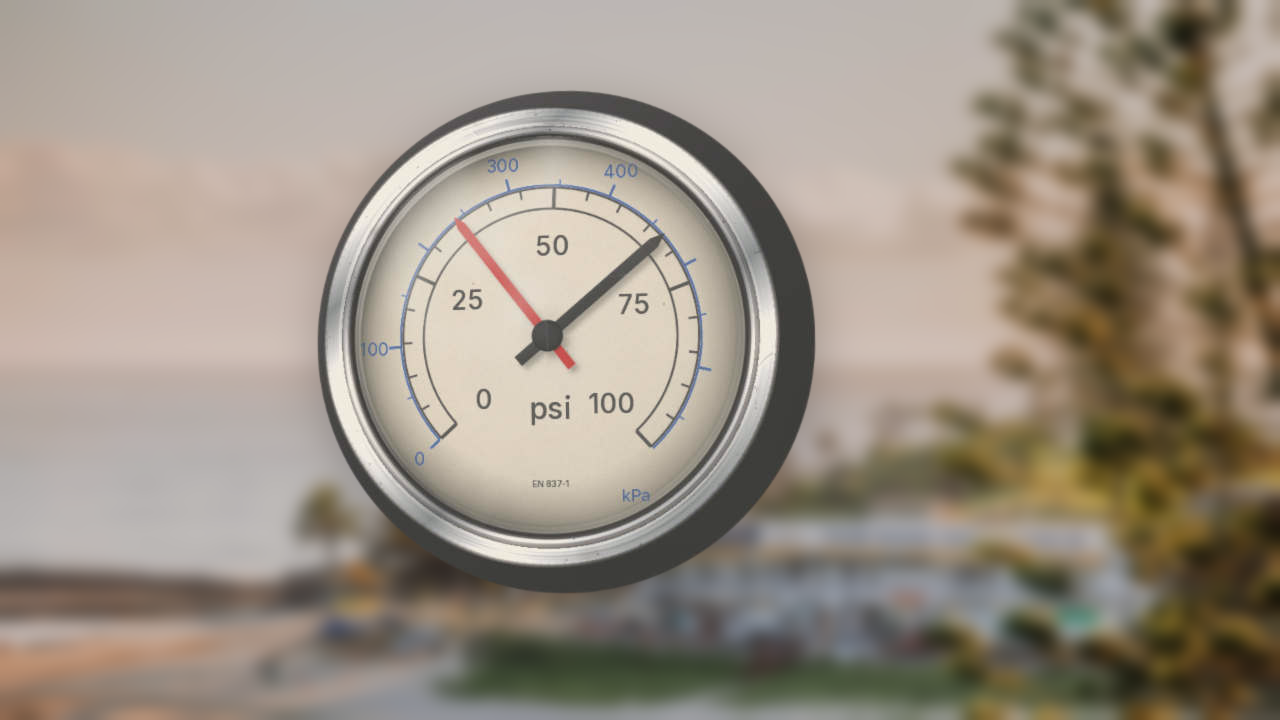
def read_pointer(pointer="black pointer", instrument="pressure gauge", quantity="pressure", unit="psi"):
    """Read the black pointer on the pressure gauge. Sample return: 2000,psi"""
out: 67.5,psi
